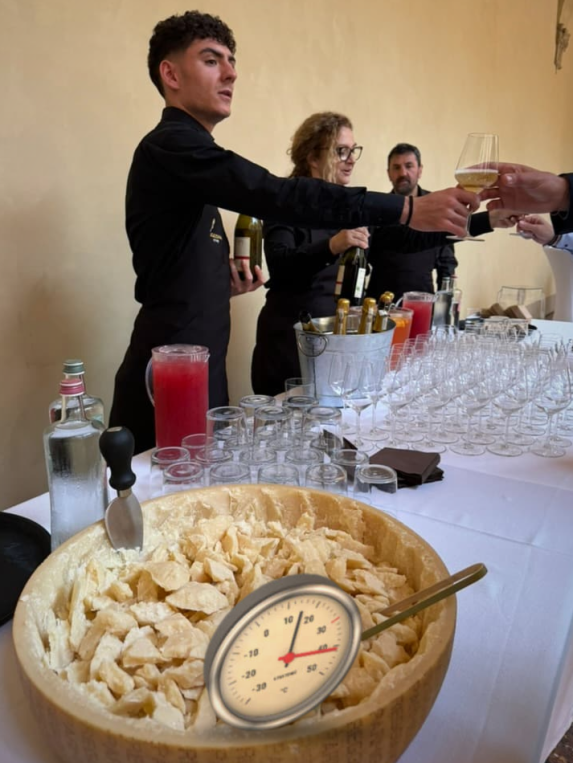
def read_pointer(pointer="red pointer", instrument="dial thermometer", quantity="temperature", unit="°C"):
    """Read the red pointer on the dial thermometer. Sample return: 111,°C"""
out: 40,°C
